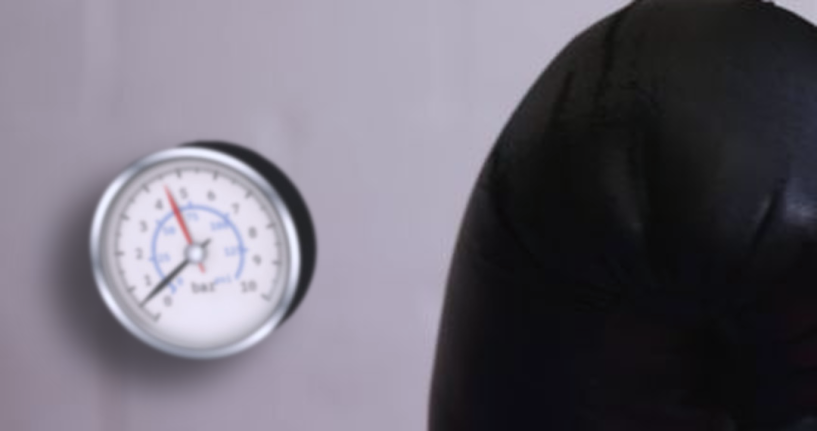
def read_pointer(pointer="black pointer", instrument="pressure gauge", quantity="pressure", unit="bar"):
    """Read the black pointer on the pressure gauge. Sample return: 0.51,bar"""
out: 0.5,bar
